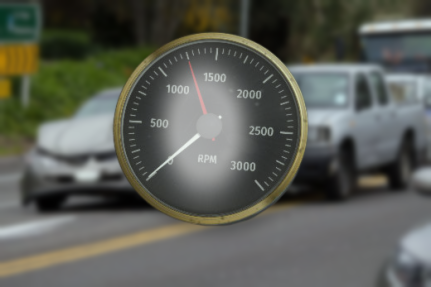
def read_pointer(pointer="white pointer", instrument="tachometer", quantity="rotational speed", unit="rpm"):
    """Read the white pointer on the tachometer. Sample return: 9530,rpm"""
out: 0,rpm
